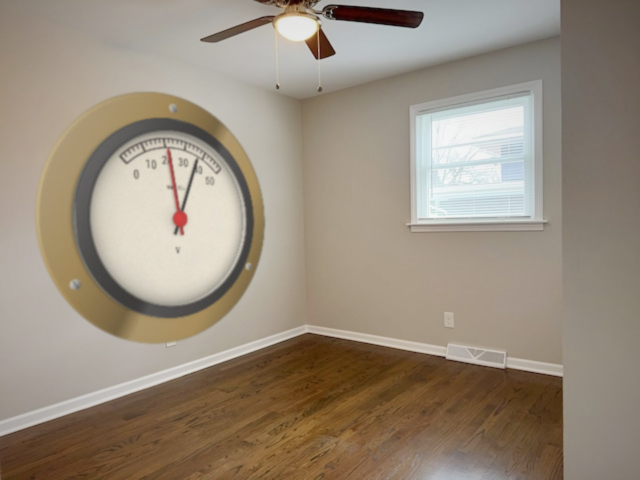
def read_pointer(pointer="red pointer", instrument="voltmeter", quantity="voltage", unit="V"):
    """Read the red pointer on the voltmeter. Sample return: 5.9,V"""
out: 20,V
